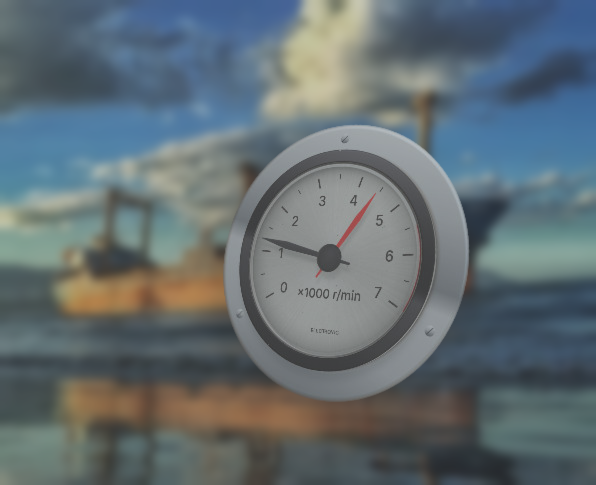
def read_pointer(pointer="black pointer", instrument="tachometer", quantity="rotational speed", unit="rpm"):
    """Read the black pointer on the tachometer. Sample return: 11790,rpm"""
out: 1250,rpm
